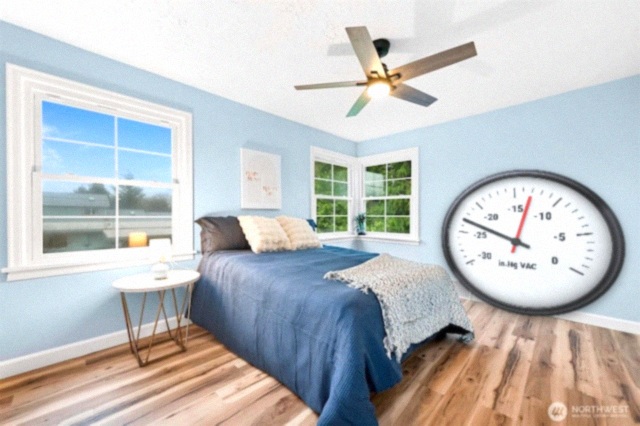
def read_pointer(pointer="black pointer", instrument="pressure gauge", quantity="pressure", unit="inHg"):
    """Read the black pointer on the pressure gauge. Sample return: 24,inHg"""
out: -23,inHg
